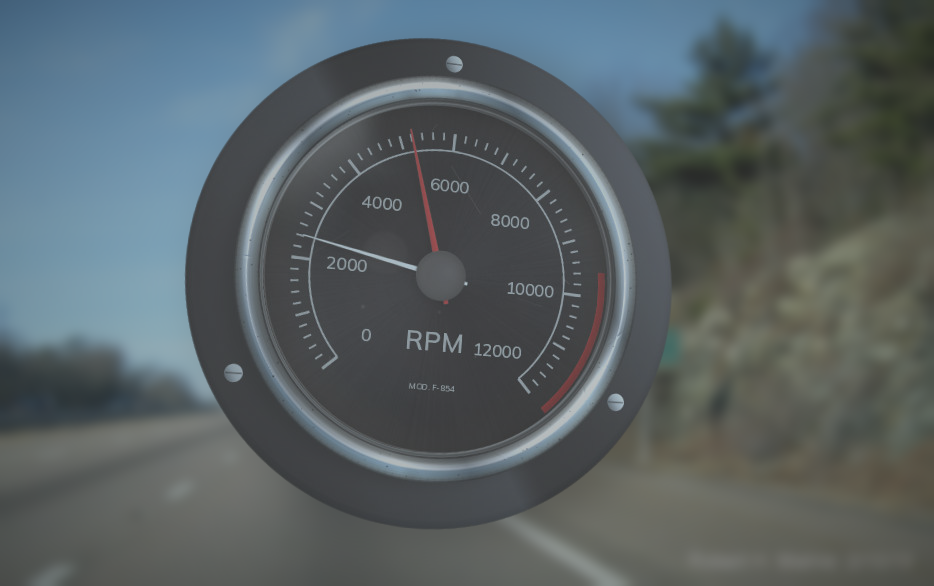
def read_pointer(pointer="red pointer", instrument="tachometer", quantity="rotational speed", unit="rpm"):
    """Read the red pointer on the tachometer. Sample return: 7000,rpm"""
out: 5200,rpm
